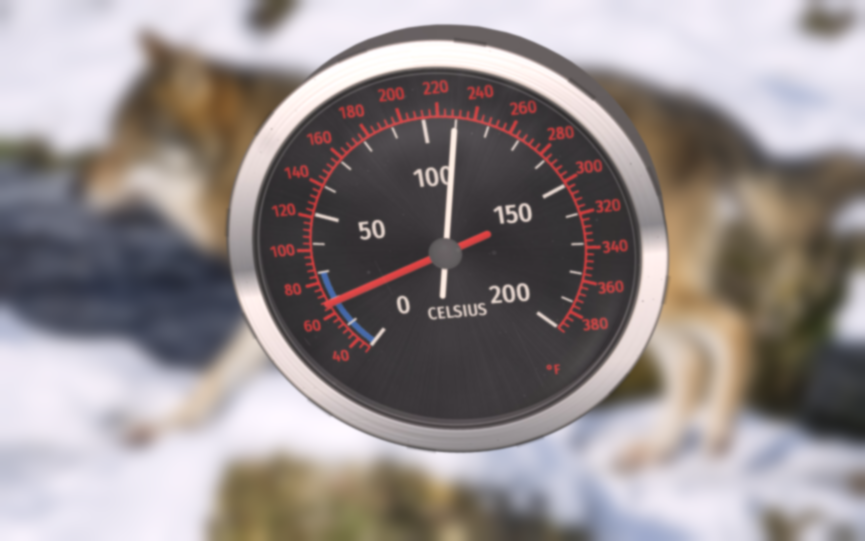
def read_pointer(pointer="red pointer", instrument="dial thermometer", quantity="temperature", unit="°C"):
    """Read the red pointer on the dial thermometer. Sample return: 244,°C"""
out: 20,°C
